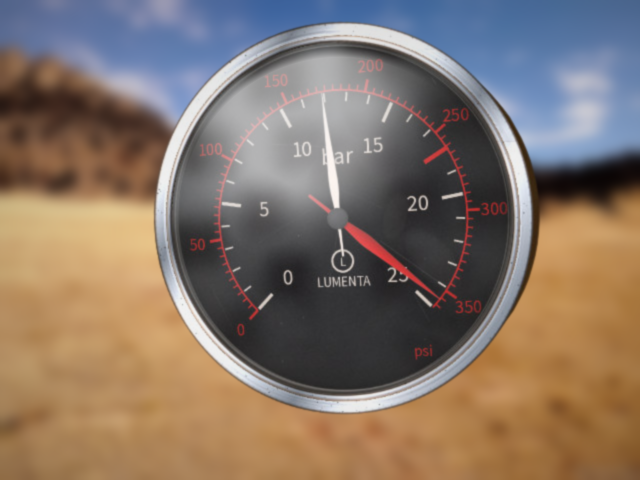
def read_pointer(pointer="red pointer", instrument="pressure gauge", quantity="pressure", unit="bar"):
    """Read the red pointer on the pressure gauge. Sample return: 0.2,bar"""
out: 24.5,bar
